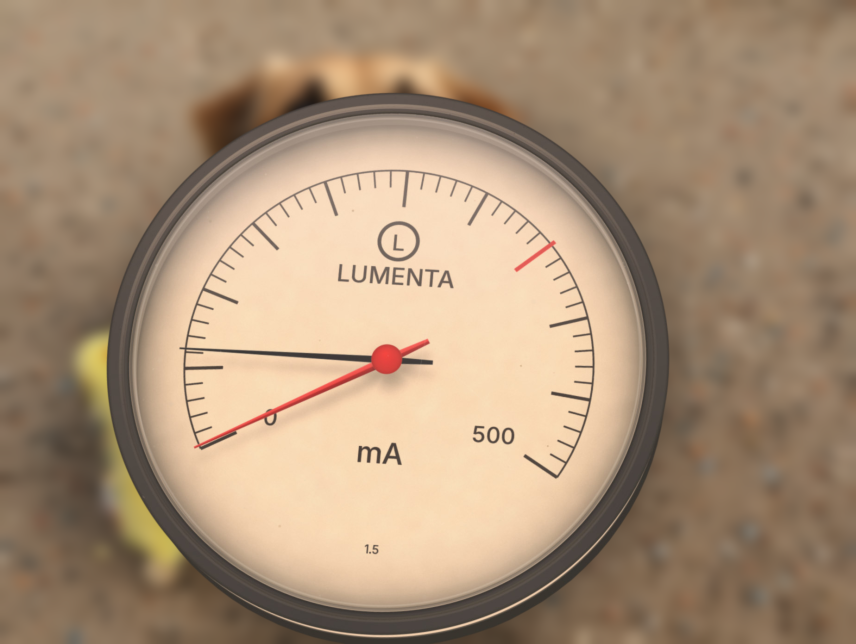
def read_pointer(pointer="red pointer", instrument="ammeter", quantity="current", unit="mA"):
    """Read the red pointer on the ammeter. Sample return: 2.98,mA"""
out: 0,mA
